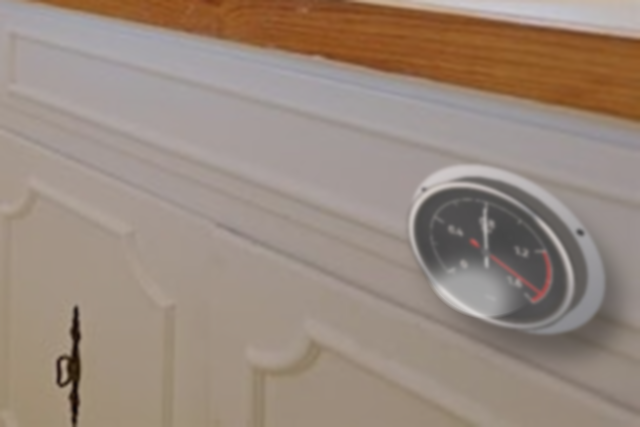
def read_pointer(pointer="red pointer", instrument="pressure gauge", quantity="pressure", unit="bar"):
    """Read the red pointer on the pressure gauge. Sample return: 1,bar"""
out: 1.5,bar
